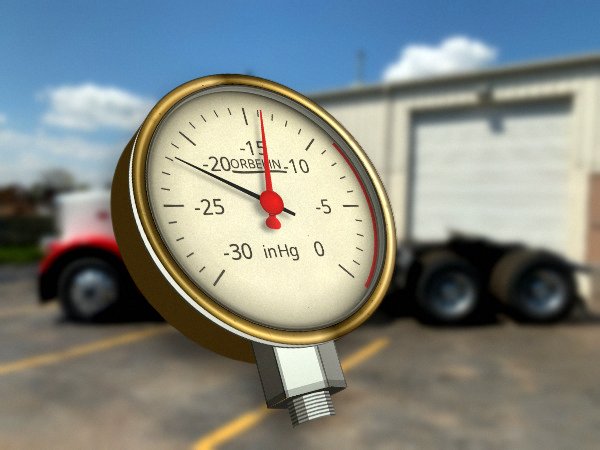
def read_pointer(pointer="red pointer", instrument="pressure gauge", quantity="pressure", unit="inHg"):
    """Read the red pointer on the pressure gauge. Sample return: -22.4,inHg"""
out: -14,inHg
